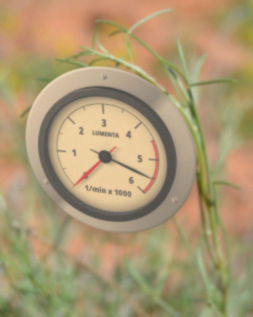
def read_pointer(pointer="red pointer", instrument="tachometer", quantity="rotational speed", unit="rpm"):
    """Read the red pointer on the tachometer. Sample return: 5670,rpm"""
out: 0,rpm
